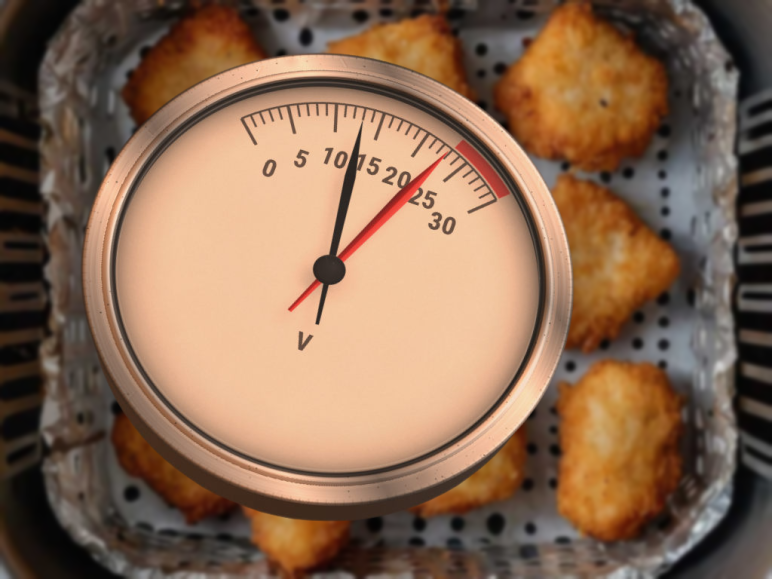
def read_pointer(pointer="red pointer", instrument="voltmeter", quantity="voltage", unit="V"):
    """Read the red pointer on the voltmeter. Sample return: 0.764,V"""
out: 23,V
